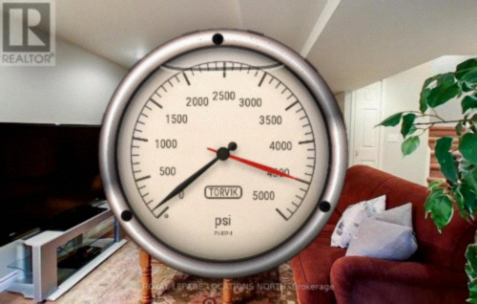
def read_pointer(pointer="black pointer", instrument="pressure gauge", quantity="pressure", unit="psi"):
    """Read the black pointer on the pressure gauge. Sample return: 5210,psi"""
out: 100,psi
